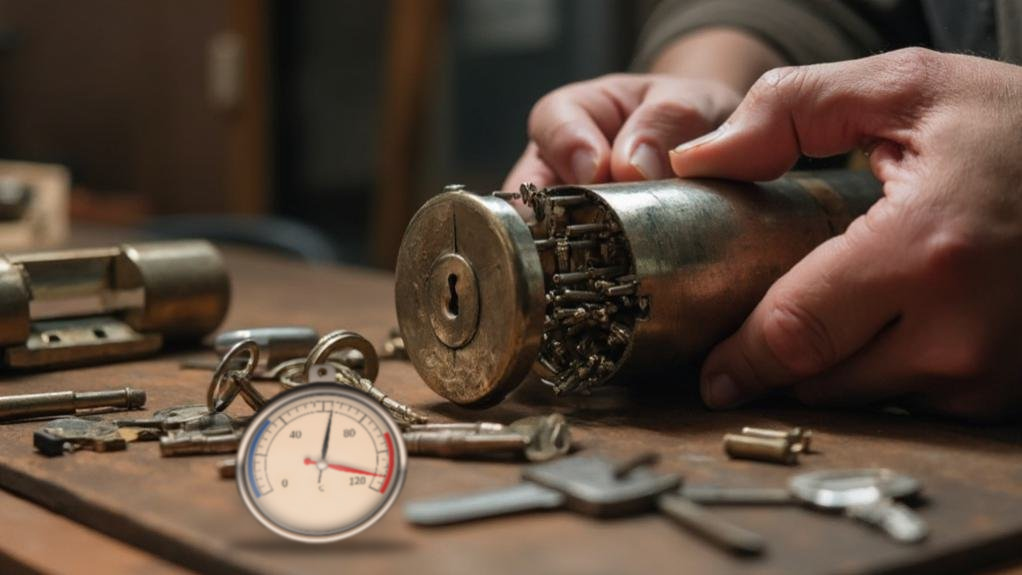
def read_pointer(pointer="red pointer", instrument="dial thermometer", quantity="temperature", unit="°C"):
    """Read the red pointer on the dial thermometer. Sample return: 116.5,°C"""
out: 112,°C
